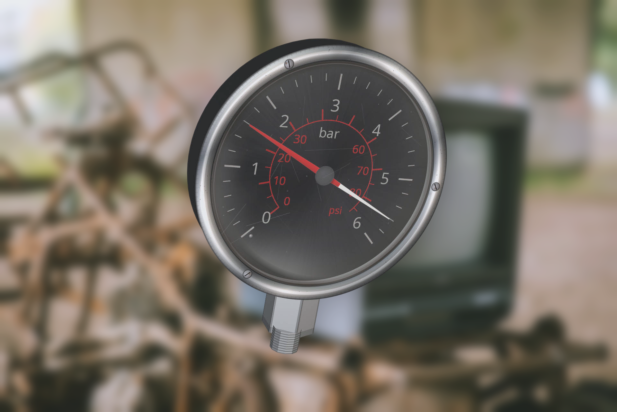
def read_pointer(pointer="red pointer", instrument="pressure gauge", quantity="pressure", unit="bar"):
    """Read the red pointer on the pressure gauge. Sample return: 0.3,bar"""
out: 1.6,bar
